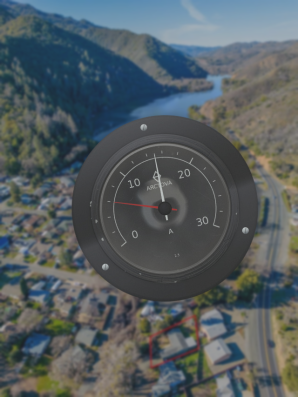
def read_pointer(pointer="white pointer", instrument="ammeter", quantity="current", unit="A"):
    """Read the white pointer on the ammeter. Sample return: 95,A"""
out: 15,A
